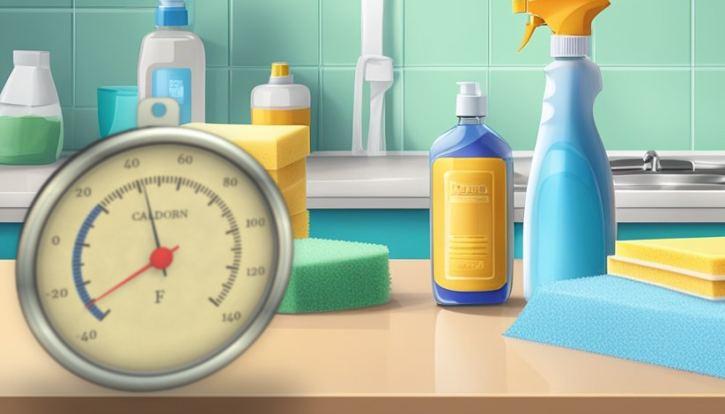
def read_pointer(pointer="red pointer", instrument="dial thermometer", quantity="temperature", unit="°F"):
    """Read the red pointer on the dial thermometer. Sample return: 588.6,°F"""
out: -30,°F
